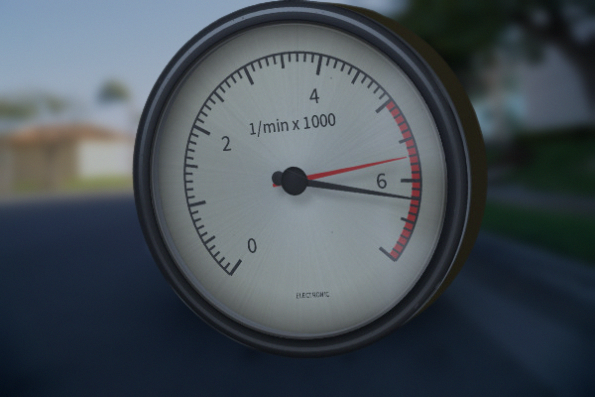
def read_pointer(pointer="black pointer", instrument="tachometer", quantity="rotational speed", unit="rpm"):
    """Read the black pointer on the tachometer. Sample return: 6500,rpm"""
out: 6200,rpm
